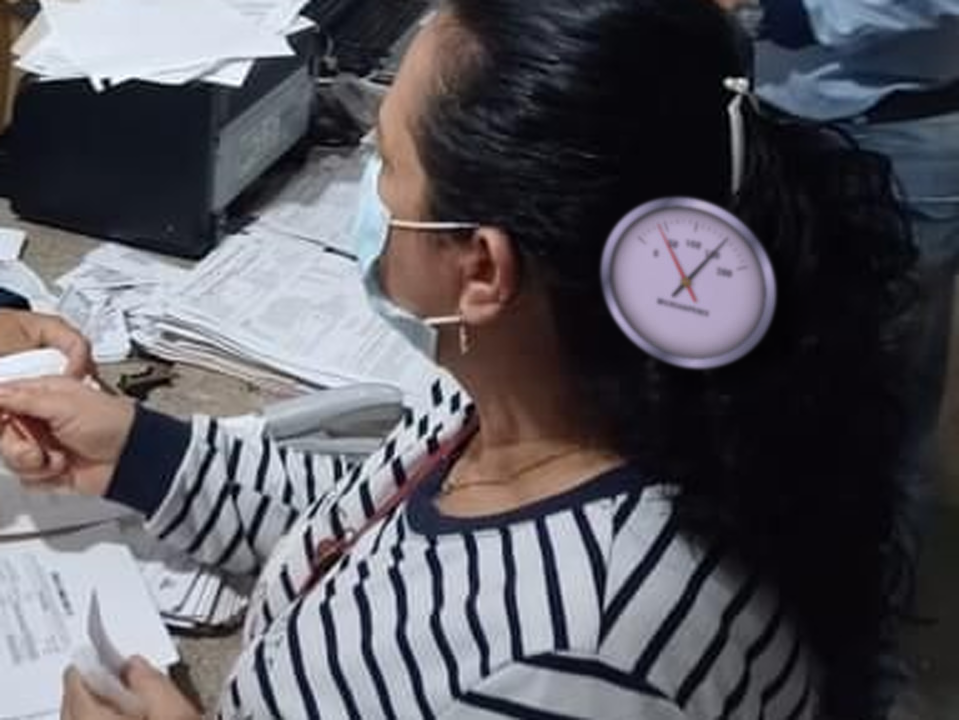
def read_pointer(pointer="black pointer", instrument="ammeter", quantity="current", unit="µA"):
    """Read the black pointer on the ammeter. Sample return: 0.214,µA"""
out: 150,µA
